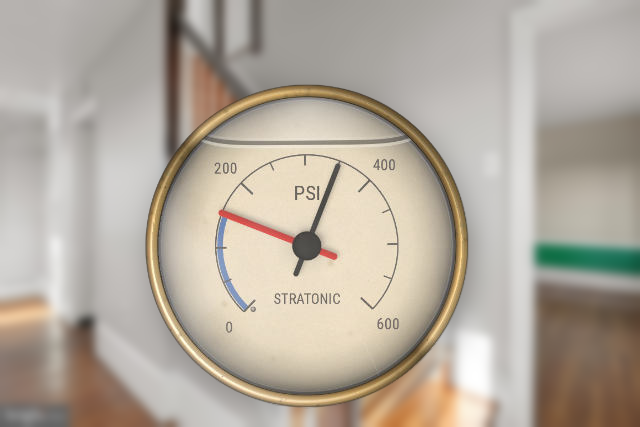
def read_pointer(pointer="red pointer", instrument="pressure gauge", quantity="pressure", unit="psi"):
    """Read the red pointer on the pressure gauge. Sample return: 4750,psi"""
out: 150,psi
